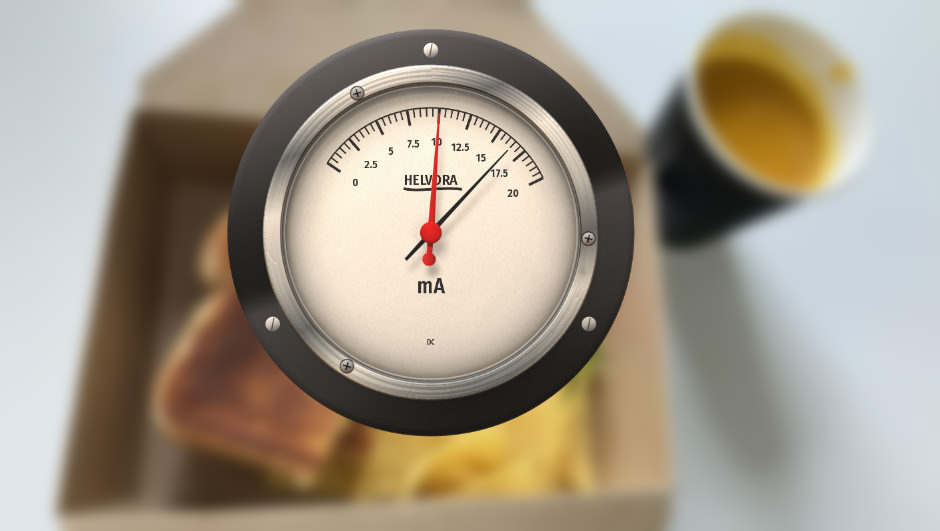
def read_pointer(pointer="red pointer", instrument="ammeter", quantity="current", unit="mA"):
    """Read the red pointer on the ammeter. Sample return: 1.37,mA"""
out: 10,mA
